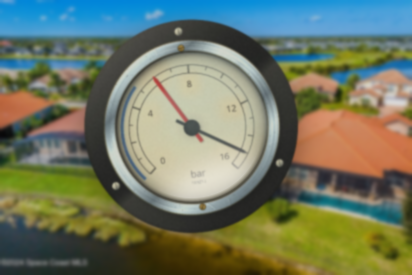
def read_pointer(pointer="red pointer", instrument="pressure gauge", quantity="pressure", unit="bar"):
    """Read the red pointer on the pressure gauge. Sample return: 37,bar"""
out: 6,bar
